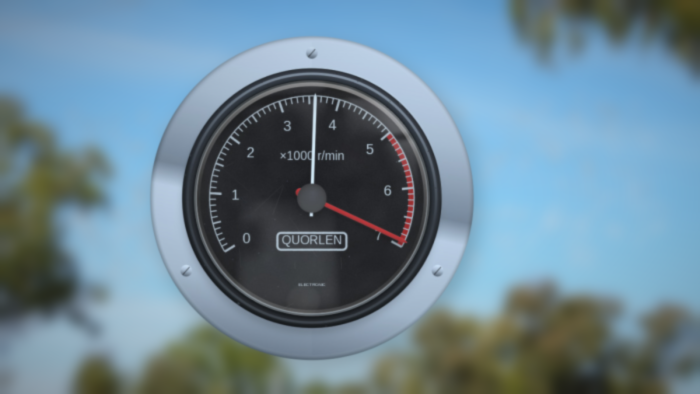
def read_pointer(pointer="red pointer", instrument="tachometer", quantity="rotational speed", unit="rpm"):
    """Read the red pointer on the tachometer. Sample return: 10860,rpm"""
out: 6900,rpm
